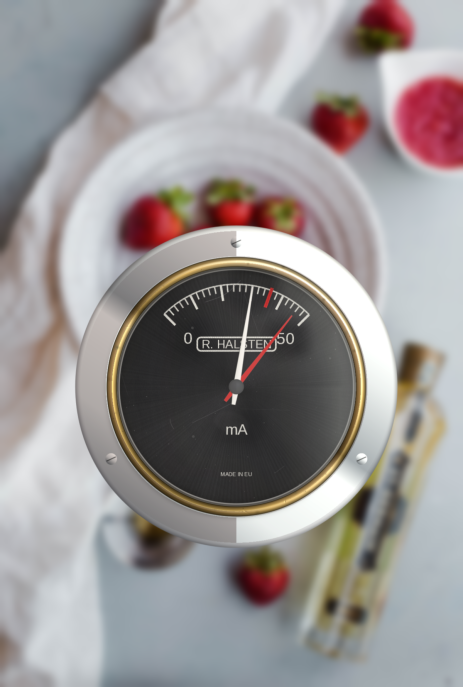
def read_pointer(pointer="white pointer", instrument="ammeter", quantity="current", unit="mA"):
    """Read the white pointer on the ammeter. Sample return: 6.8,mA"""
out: 30,mA
